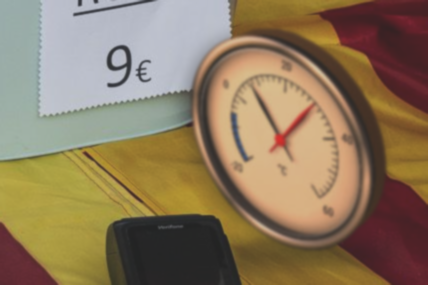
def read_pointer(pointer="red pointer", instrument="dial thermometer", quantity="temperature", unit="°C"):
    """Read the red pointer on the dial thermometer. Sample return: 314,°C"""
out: 30,°C
